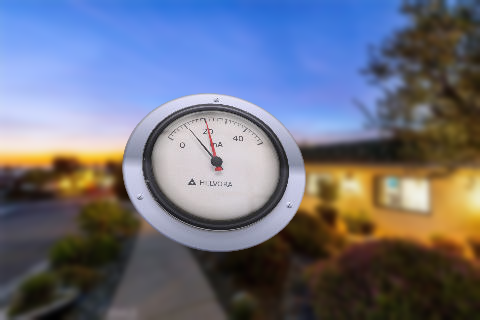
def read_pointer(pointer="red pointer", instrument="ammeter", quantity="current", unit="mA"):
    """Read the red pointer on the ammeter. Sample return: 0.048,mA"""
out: 20,mA
